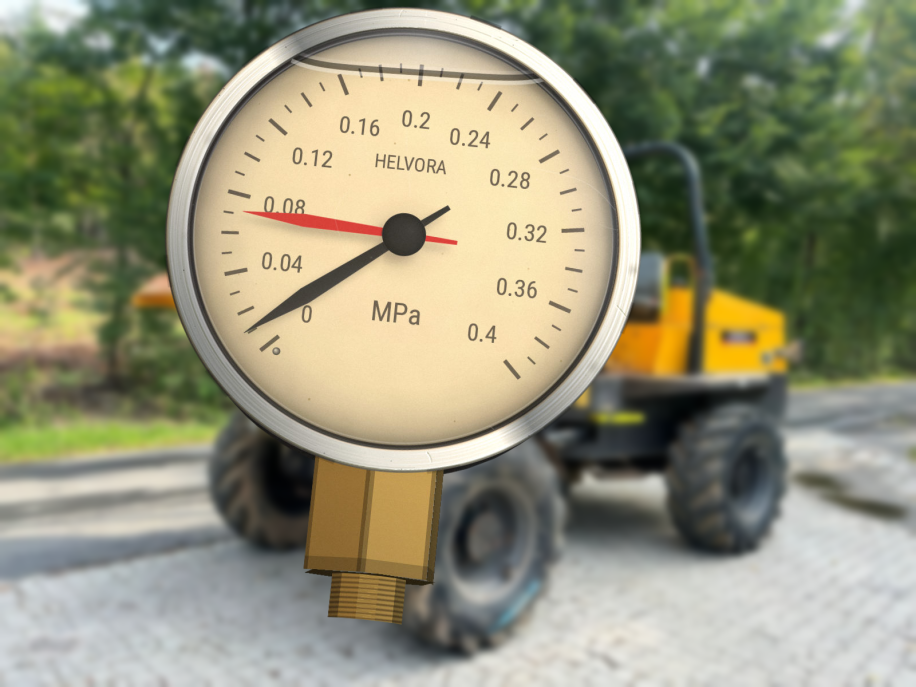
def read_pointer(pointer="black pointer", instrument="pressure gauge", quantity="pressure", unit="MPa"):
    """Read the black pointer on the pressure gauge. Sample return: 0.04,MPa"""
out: 0.01,MPa
